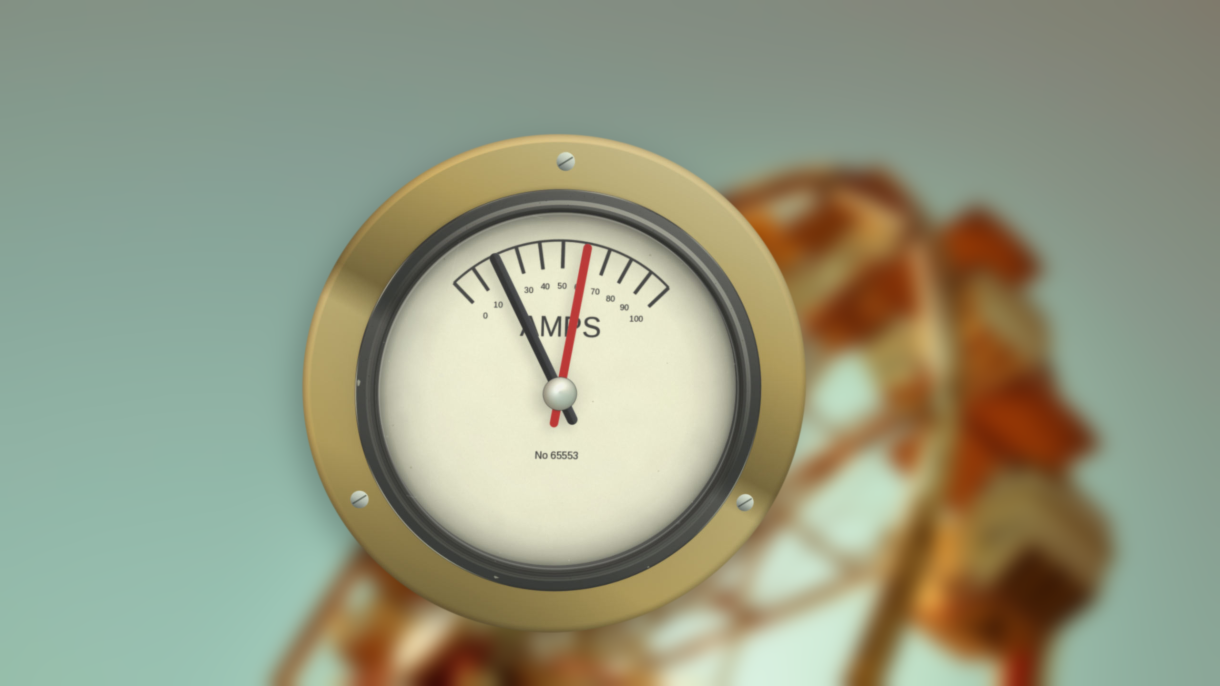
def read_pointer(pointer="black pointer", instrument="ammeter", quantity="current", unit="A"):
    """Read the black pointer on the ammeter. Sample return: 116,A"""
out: 20,A
